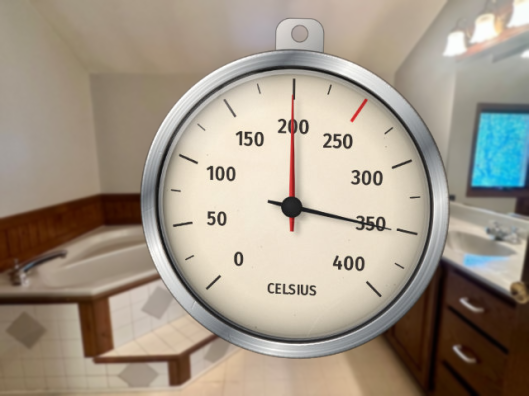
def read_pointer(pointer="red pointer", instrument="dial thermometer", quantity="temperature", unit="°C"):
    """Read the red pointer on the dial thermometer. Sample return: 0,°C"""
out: 200,°C
